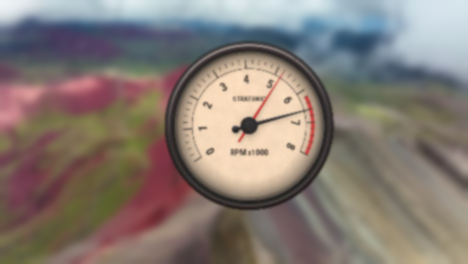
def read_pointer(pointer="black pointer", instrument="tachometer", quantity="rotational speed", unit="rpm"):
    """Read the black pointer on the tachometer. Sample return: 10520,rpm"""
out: 6600,rpm
